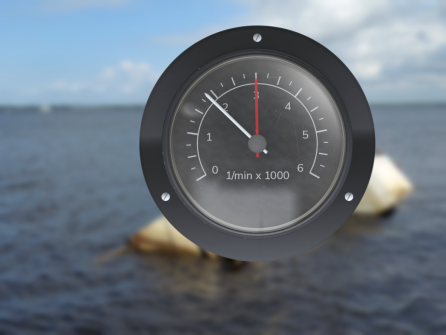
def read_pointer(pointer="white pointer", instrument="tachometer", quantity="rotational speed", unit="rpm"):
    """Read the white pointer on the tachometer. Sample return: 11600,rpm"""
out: 1875,rpm
